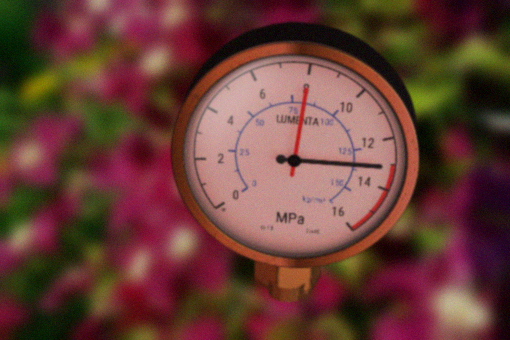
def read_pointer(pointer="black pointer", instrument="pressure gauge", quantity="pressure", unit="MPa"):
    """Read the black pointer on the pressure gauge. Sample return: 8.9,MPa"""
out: 13,MPa
